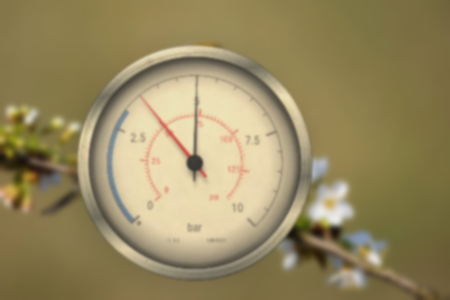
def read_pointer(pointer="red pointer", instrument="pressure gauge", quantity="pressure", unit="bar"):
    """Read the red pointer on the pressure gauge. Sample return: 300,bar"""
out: 3.5,bar
